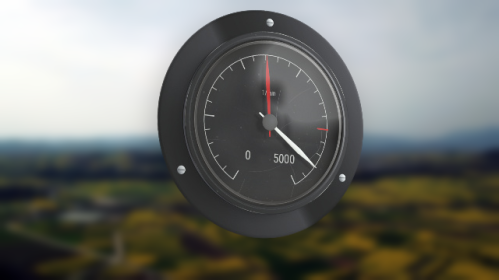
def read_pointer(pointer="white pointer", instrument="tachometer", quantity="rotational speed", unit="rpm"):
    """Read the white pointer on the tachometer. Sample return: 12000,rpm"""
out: 4600,rpm
